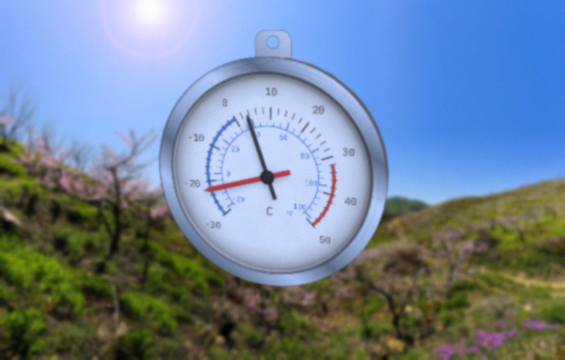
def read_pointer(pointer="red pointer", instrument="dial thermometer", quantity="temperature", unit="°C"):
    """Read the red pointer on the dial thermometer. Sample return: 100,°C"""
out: -22,°C
